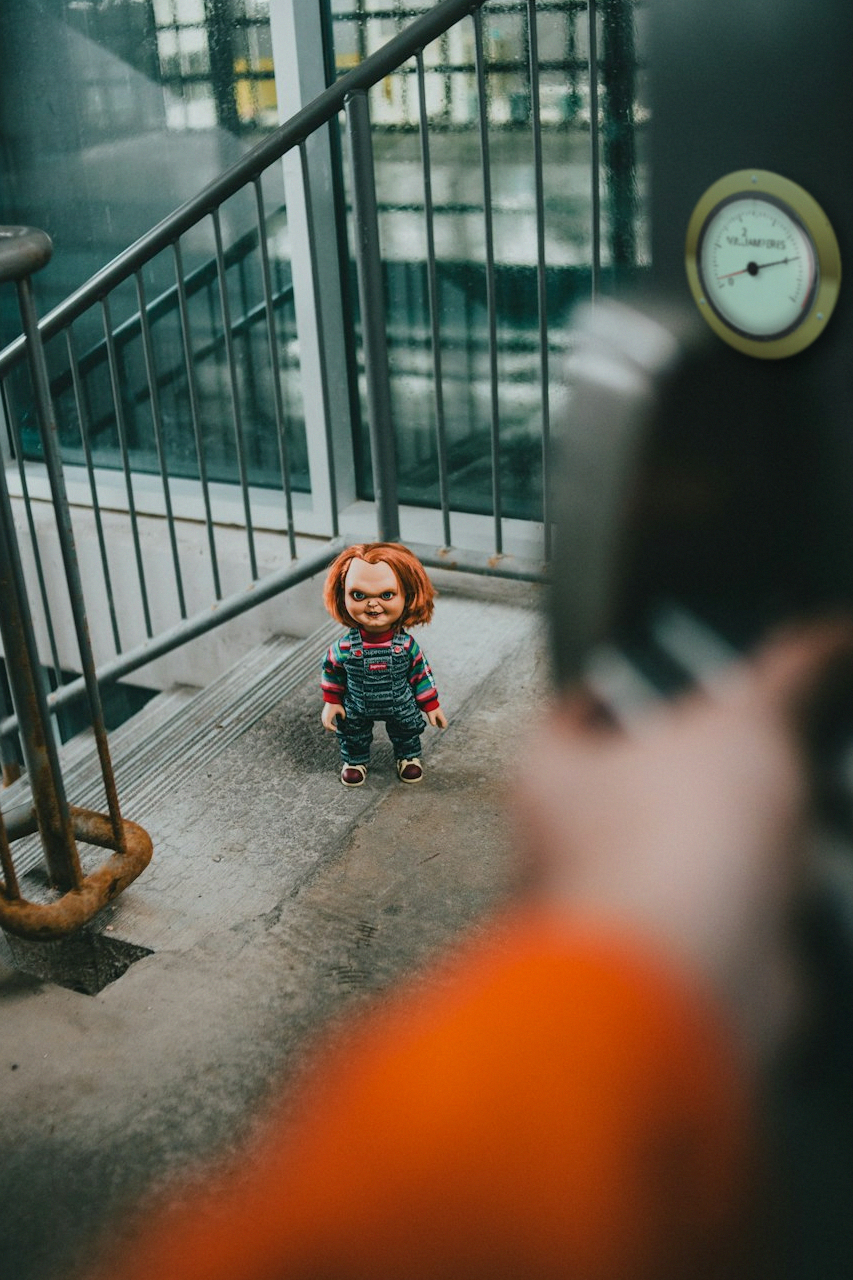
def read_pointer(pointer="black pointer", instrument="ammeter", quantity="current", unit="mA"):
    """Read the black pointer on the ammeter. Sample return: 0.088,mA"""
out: 4,mA
